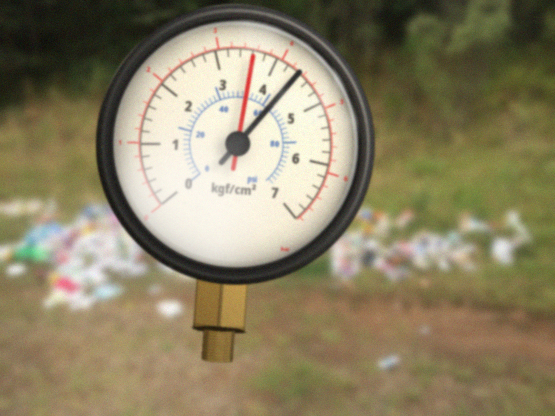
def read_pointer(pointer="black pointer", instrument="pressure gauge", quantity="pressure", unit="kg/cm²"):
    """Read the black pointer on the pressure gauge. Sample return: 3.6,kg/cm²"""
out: 4.4,kg/cm²
